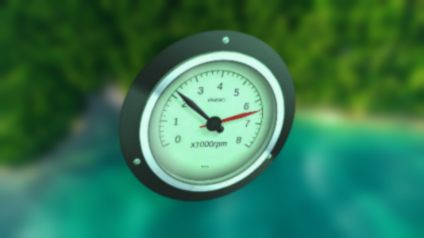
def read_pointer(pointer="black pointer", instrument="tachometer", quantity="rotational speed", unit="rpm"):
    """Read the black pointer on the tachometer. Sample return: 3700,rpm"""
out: 2200,rpm
